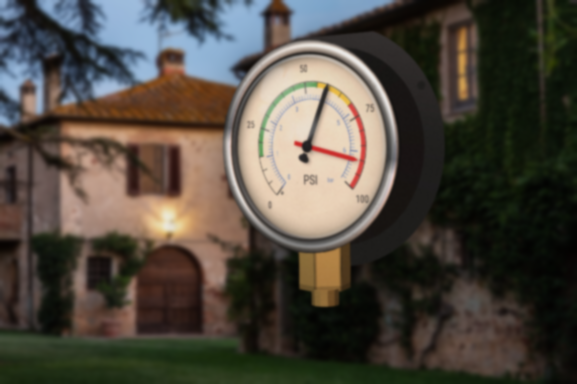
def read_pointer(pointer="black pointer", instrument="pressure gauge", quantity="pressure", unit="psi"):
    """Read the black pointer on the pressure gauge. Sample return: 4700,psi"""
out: 60,psi
